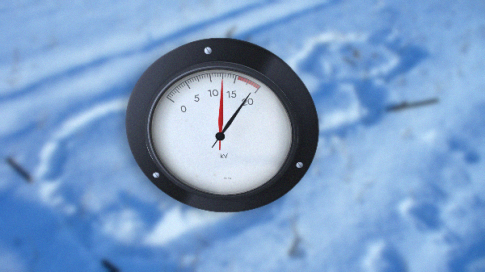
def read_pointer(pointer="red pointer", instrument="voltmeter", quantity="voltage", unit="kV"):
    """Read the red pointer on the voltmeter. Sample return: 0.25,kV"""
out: 12.5,kV
